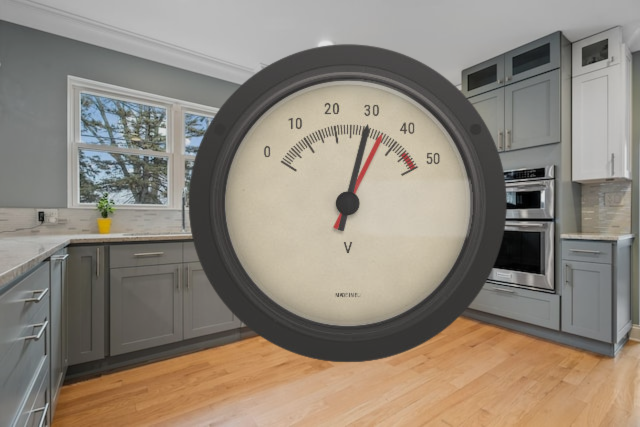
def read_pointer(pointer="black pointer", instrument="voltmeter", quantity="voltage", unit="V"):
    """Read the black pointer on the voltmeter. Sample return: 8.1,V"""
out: 30,V
